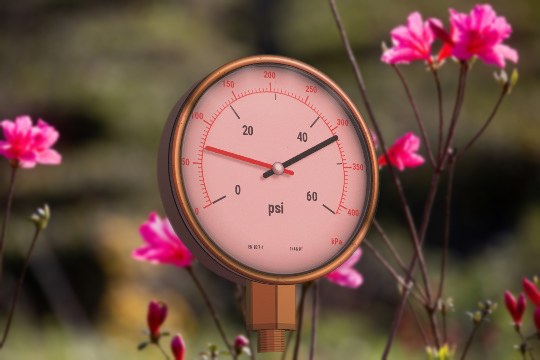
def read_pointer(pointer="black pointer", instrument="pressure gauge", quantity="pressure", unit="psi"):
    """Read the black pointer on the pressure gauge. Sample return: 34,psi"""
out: 45,psi
